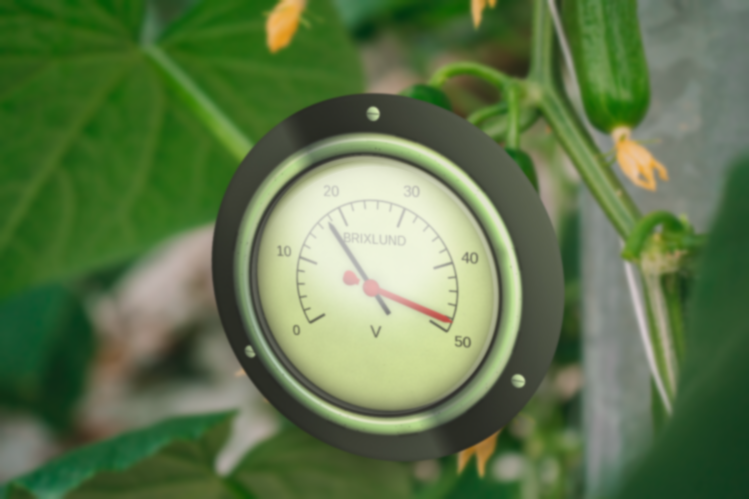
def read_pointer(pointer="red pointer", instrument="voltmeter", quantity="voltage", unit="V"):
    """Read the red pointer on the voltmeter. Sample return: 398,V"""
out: 48,V
